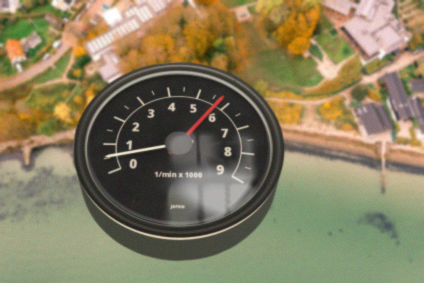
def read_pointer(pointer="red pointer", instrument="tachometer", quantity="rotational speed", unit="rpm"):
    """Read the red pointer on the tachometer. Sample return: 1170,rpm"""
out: 5750,rpm
